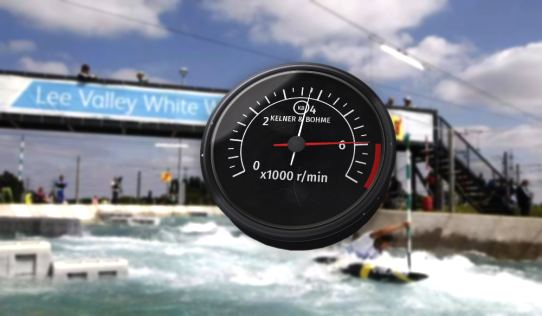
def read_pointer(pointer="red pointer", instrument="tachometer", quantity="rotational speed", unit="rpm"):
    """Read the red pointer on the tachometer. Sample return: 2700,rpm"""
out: 6000,rpm
